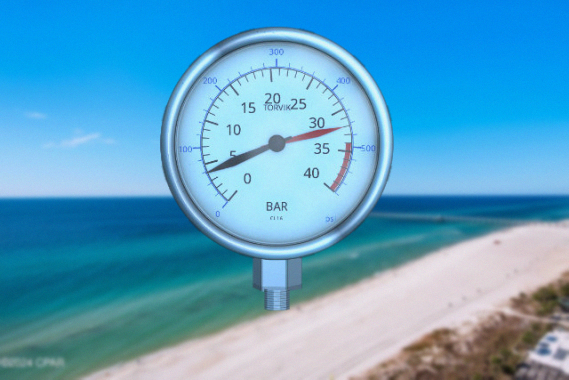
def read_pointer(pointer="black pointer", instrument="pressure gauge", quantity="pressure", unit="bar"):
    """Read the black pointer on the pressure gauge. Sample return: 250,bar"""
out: 4,bar
